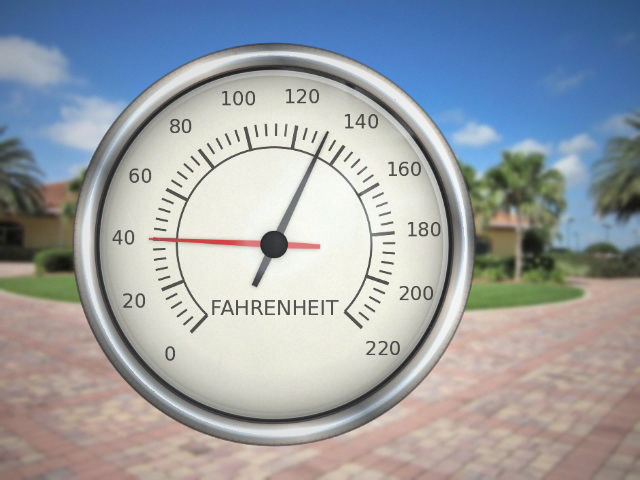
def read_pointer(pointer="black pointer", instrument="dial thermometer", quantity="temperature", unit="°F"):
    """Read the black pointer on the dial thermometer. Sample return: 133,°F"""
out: 132,°F
